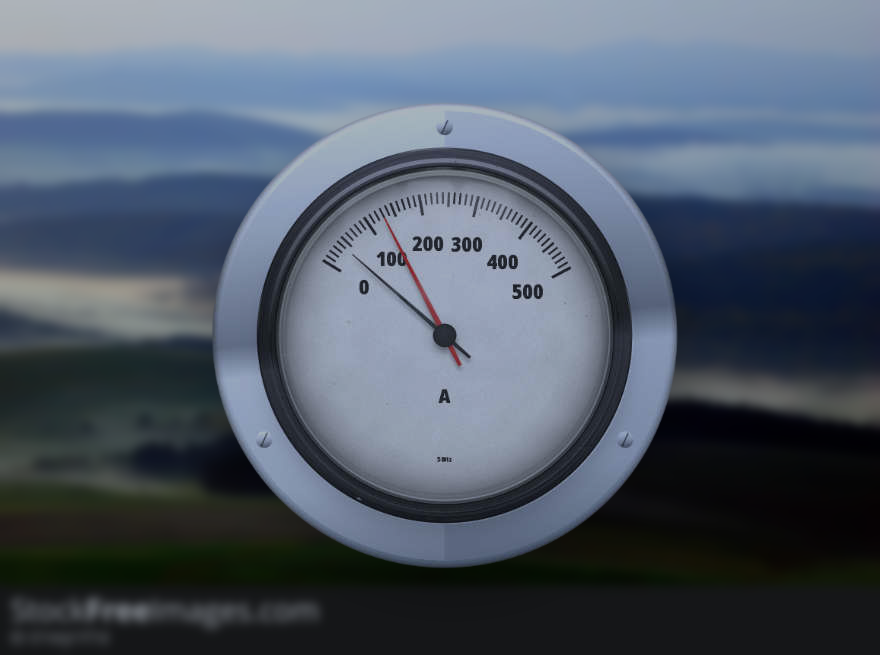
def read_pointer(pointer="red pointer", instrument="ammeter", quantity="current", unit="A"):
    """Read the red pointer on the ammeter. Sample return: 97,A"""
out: 130,A
